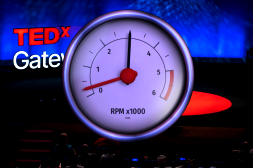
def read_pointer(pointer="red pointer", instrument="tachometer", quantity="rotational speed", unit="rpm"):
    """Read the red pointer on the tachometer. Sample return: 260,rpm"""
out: 250,rpm
